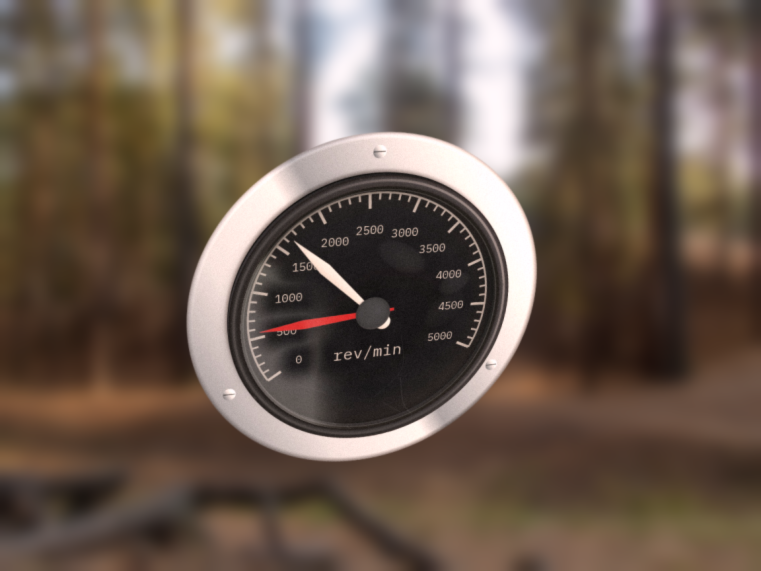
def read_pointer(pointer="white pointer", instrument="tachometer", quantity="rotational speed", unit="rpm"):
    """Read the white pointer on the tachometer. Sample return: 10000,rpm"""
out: 1650,rpm
